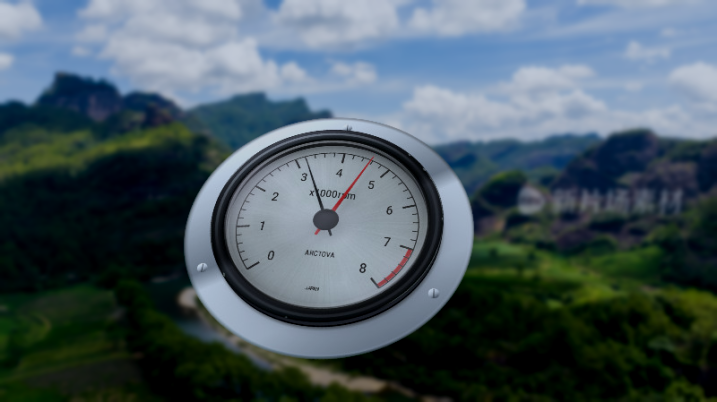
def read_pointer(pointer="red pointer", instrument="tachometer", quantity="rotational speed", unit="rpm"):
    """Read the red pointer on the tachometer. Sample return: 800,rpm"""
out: 4600,rpm
